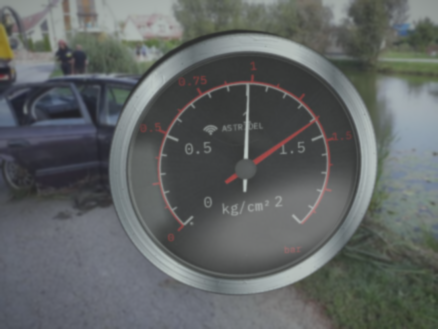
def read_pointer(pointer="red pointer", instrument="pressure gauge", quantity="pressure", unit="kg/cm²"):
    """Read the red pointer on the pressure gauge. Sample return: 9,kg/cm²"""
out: 1.4,kg/cm²
